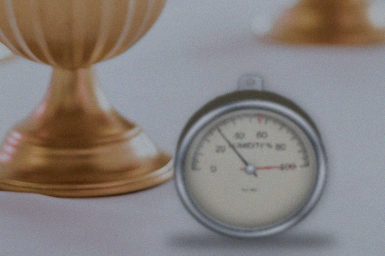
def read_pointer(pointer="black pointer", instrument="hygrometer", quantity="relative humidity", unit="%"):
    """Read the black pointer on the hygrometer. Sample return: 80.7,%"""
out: 30,%
